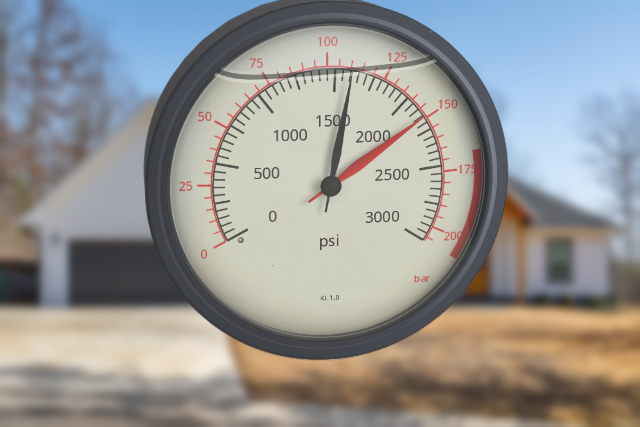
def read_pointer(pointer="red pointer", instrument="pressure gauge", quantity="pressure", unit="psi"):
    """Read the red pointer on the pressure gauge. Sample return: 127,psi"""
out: 2150,psi
